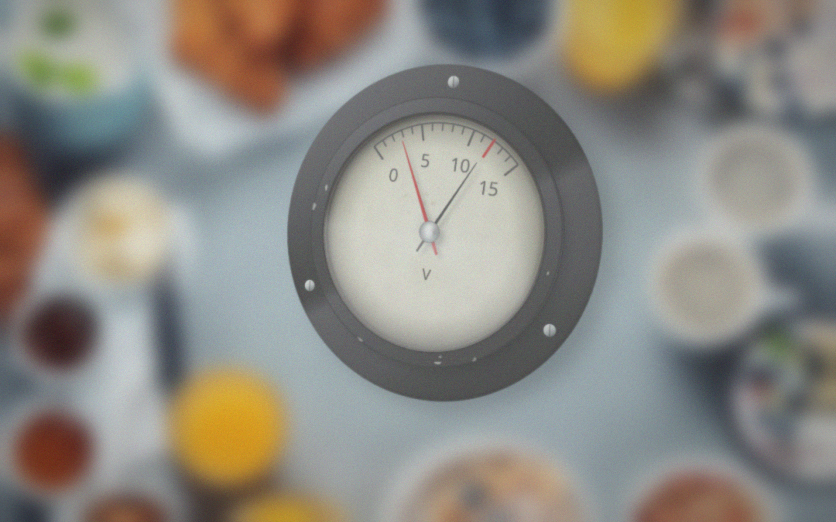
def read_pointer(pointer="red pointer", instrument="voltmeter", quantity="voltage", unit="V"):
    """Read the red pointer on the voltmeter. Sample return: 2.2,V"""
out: 3,V
